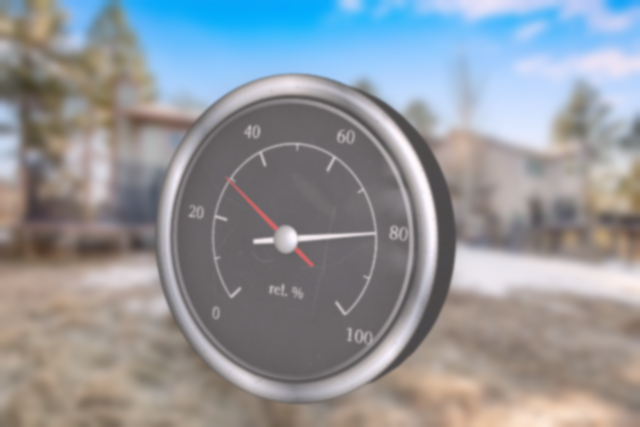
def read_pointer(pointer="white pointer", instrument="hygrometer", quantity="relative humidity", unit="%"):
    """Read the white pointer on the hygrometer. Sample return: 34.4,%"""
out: 80,%
